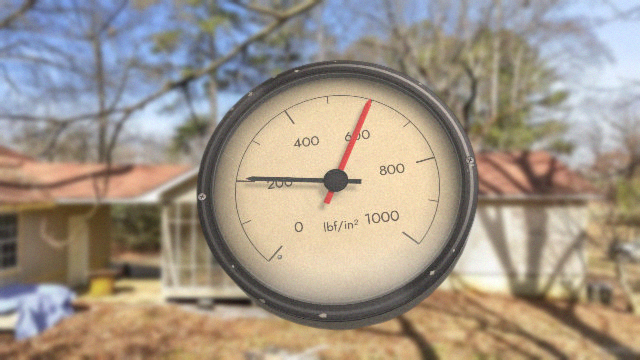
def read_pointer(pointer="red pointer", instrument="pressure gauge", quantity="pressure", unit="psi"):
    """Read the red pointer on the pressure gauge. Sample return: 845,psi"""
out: 600,psi
